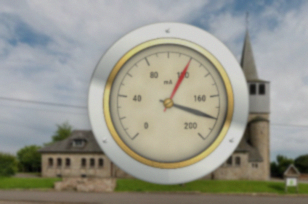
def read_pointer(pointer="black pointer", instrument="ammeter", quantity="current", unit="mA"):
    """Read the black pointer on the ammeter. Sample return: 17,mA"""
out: 180,mA
